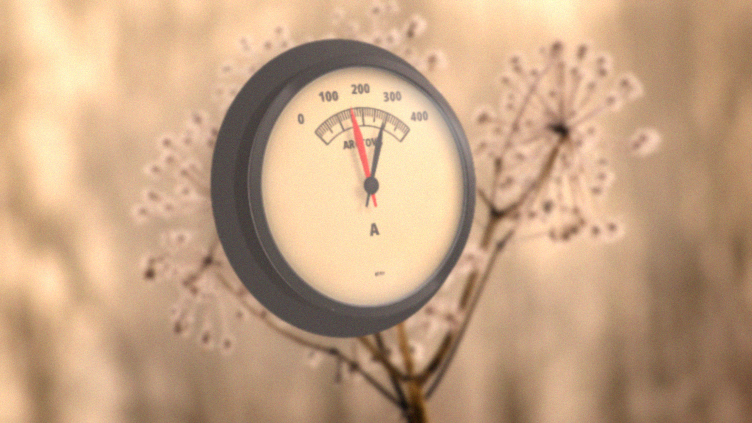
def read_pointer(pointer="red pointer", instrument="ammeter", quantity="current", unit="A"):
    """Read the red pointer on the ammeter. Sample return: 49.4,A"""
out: 150,A
